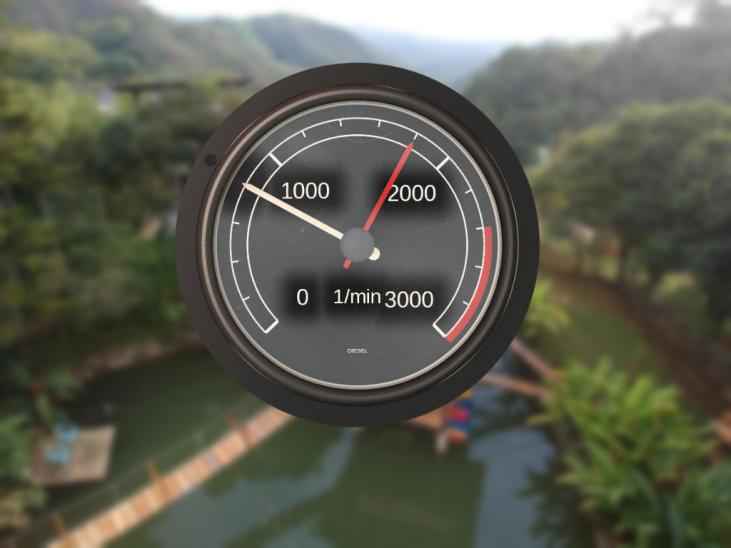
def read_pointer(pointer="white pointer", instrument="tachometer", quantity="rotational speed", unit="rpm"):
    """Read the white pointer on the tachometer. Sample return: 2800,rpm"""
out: 800,rpm
